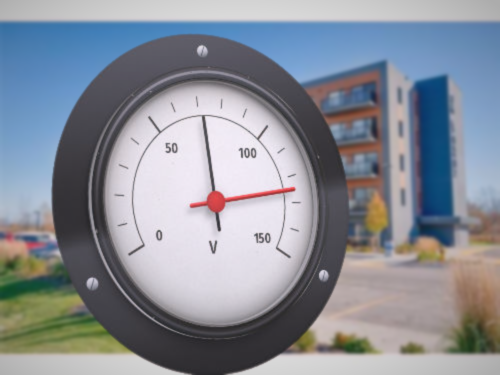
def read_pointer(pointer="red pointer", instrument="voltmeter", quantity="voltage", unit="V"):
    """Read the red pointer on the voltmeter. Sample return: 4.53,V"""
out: 125,V
